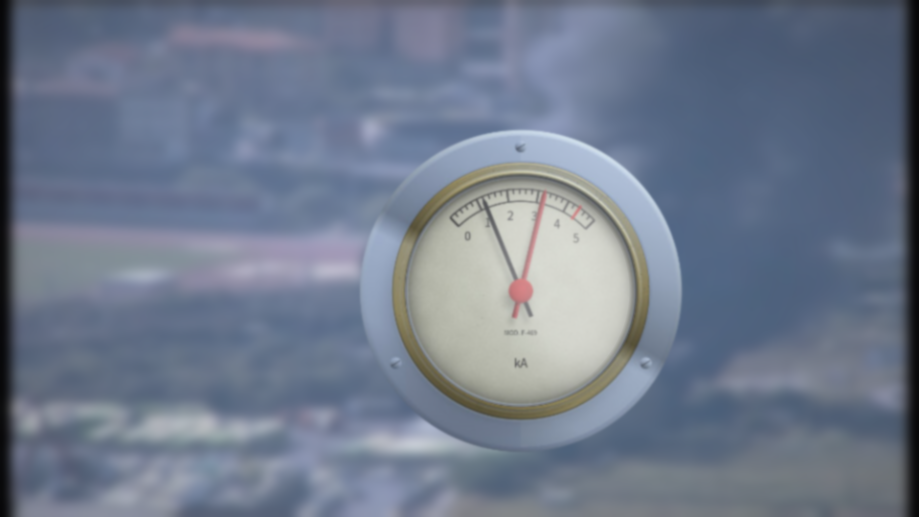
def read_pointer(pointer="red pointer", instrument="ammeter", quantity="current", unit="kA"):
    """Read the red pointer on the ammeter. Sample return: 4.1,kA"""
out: 3.2,kA
